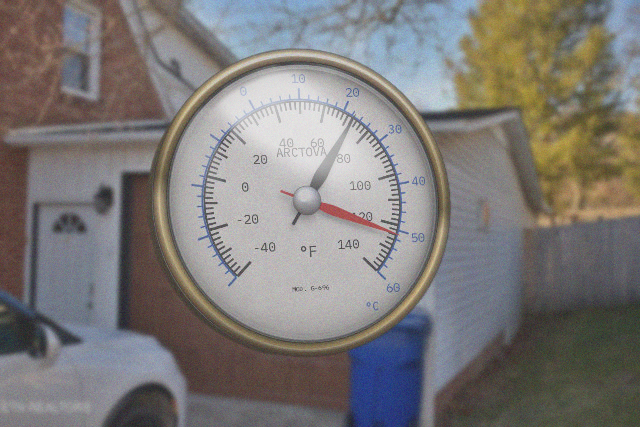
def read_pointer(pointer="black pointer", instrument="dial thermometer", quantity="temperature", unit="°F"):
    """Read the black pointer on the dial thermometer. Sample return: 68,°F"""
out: 72,°F
